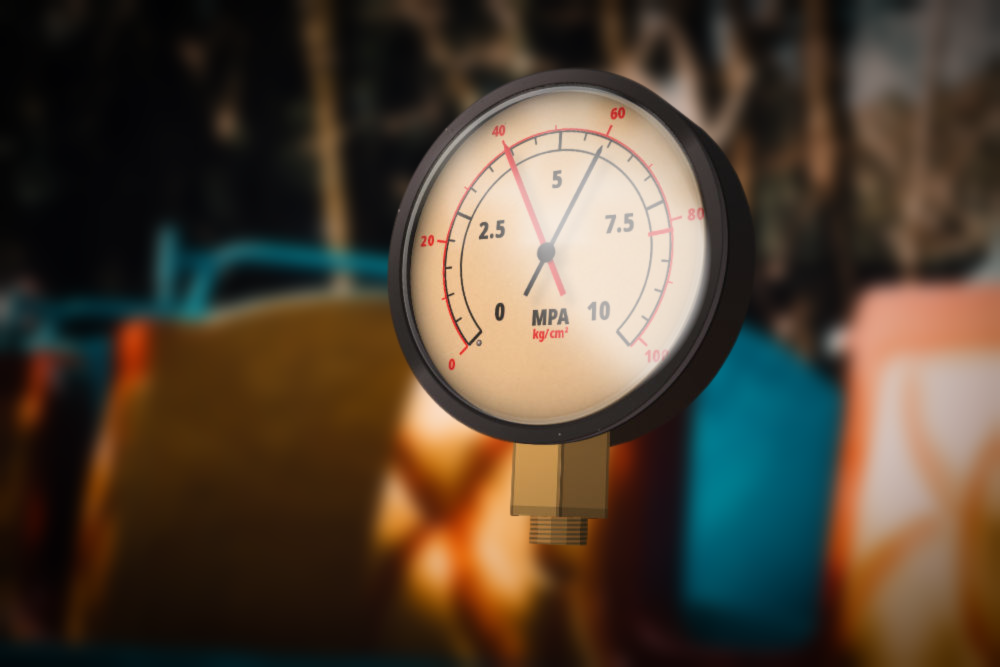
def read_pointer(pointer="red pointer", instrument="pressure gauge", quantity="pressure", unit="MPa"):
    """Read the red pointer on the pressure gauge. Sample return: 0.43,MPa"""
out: 4,MPa
